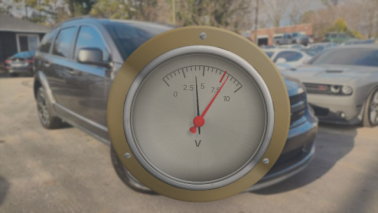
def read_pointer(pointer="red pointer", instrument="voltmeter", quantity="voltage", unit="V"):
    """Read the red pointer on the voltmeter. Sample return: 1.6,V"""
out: 8,V
